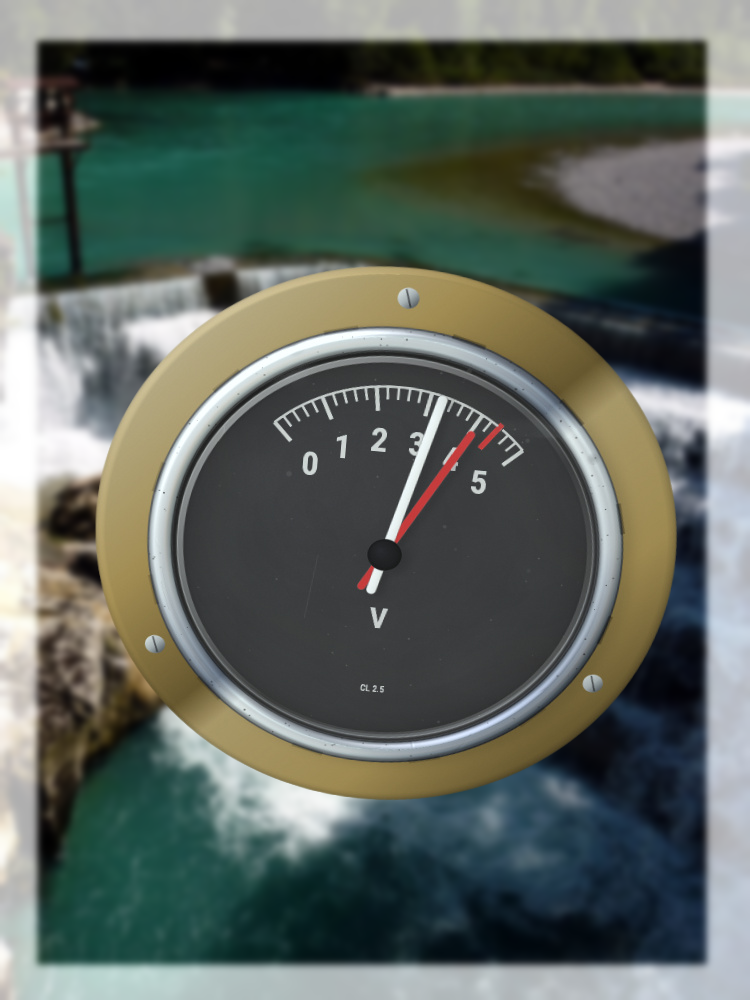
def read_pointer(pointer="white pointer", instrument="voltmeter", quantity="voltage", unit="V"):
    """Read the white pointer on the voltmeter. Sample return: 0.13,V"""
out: 3.2,V
